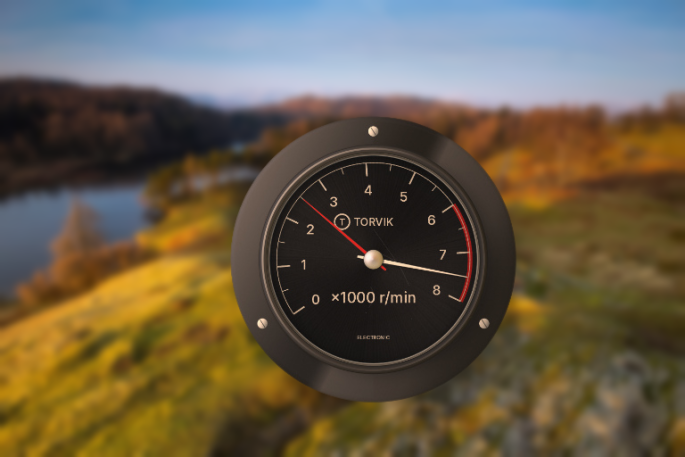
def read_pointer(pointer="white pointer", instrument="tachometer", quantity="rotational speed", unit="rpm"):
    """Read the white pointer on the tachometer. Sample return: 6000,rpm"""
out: 7500,rpm
